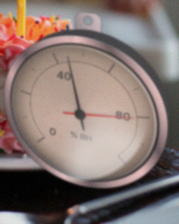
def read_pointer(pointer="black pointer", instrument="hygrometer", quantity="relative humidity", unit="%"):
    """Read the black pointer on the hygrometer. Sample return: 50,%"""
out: 45,%
